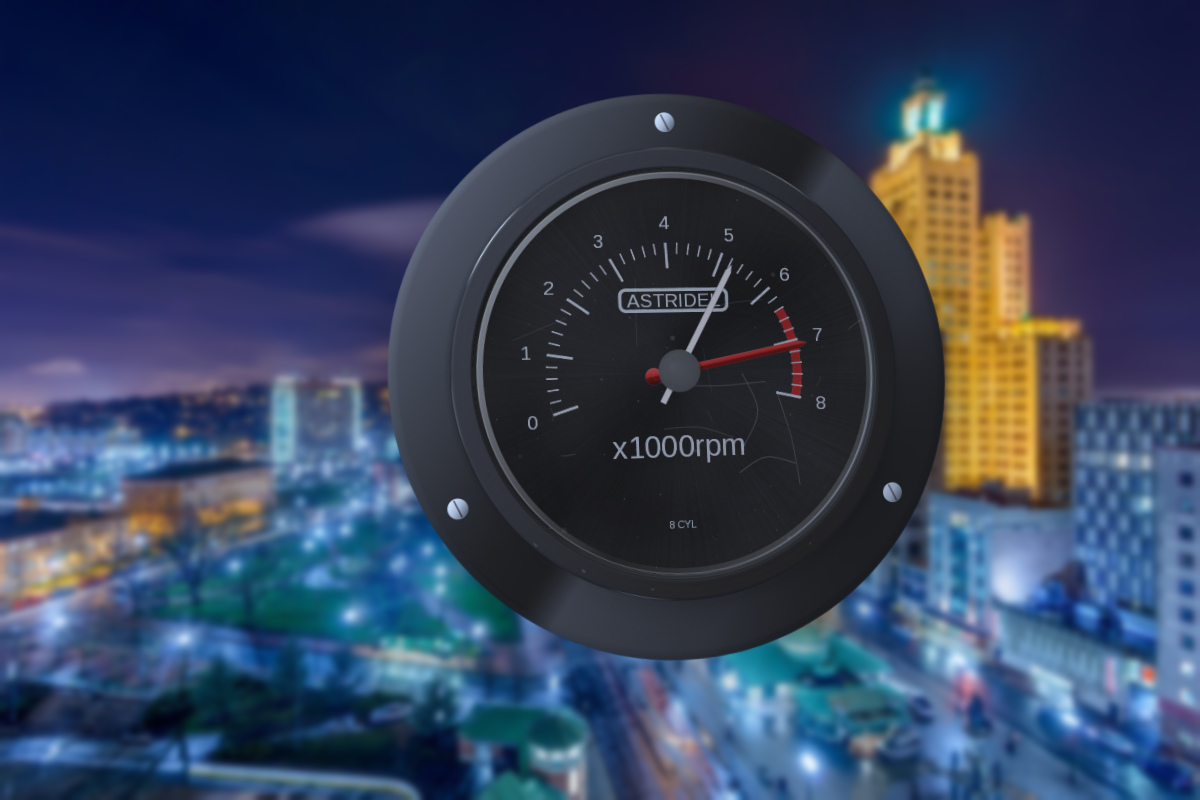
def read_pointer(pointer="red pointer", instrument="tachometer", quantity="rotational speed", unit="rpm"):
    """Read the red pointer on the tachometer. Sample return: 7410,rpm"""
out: 7100,rpm
